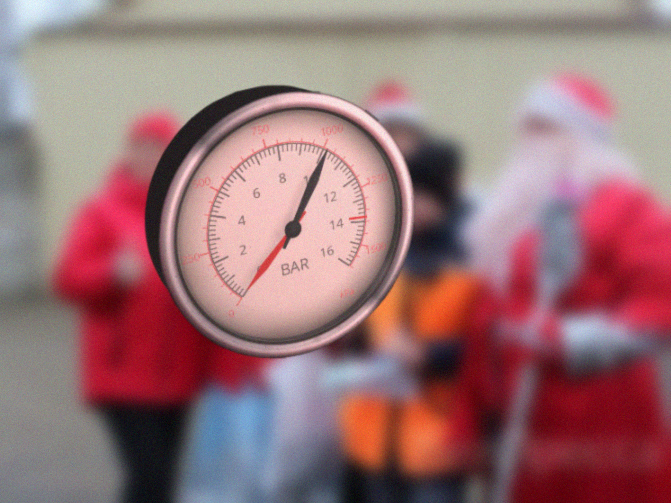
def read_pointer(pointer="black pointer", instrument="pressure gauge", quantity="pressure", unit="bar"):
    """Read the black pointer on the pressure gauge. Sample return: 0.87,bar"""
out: 10,bar
